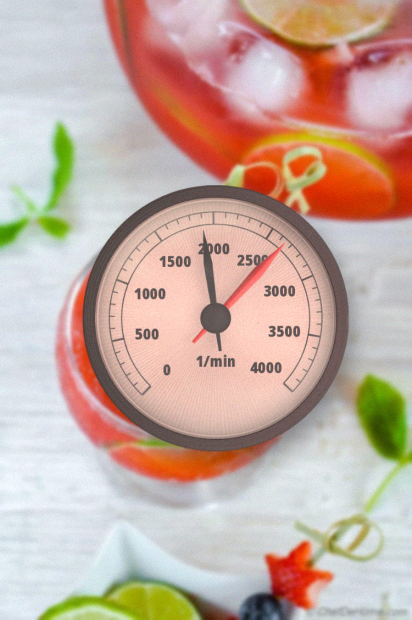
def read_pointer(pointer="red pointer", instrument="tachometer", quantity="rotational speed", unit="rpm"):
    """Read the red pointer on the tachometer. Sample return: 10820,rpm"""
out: 2650,rpm
